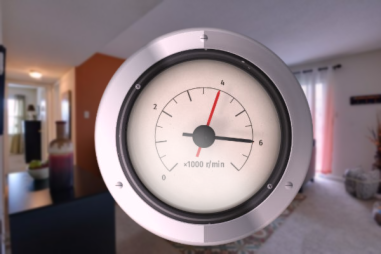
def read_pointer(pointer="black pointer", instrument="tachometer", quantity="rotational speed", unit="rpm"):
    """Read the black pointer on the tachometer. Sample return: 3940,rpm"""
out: 6000,rpm
